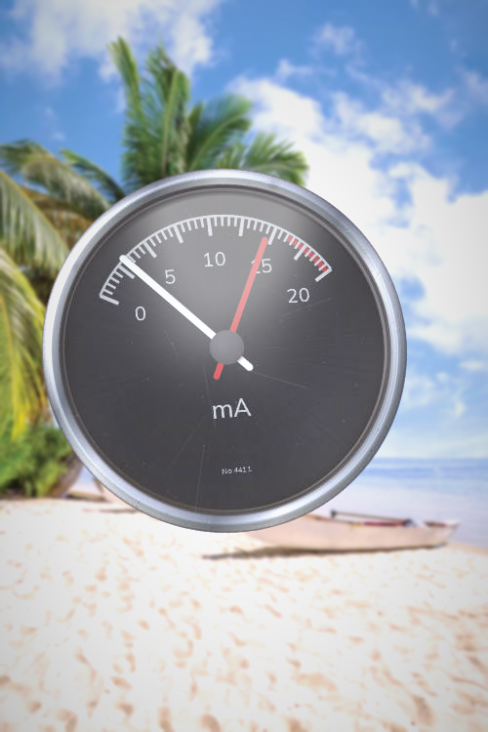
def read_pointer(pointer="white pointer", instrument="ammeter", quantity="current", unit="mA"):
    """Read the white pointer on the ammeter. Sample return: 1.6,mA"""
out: 3,mA
